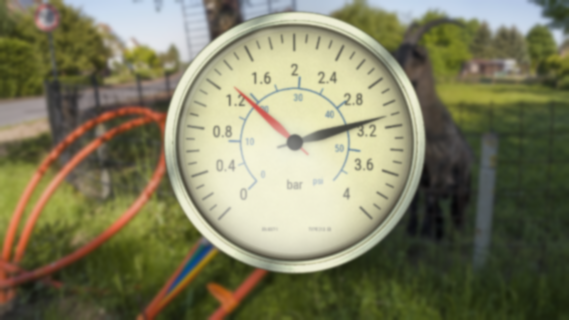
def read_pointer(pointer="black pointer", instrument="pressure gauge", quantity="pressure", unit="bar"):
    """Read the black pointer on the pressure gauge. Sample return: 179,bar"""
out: 3.1,bar
